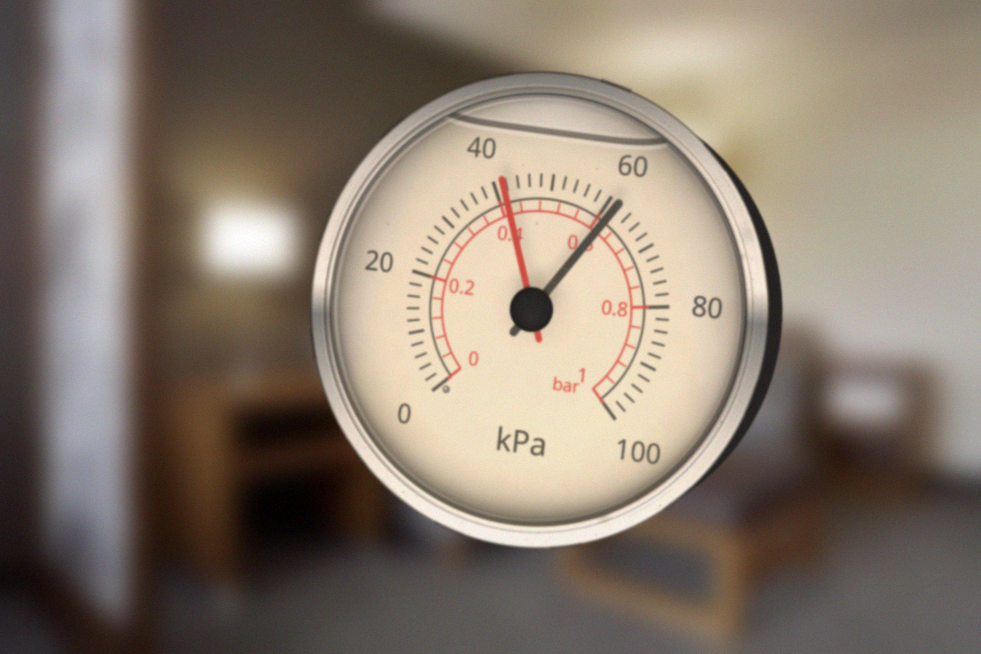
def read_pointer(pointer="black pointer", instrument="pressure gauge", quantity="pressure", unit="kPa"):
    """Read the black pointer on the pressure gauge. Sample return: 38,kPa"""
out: 62,kPa
